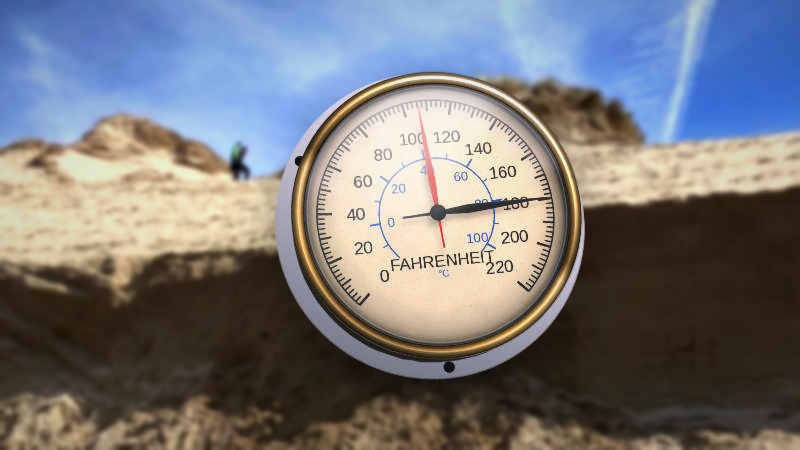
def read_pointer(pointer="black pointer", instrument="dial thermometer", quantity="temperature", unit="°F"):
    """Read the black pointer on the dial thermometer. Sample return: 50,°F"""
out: 180,°F
